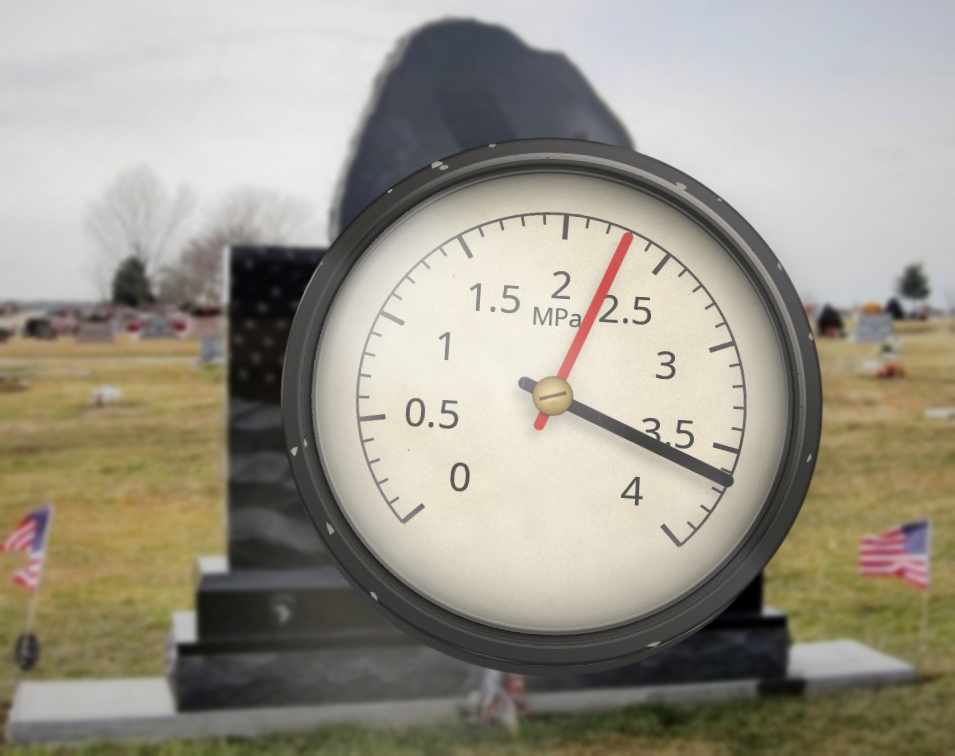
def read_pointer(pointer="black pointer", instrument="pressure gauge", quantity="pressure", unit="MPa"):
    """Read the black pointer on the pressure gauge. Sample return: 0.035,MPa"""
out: 3.65,MPa
